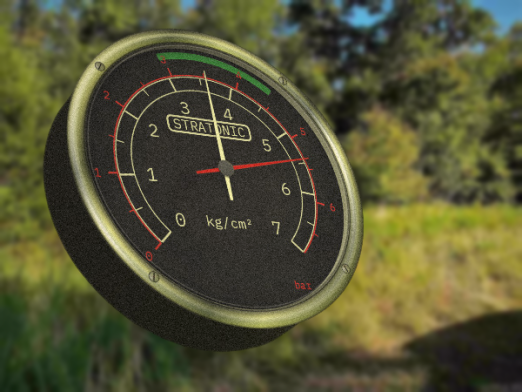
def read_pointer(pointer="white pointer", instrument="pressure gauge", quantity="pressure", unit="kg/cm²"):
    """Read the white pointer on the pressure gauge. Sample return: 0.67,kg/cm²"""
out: 3.5,kg/cm²
